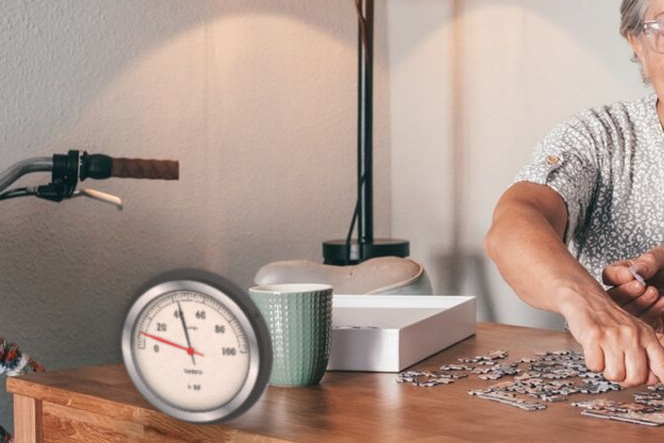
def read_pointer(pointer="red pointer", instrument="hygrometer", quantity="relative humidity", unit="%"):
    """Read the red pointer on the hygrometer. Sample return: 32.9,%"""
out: 10,%
